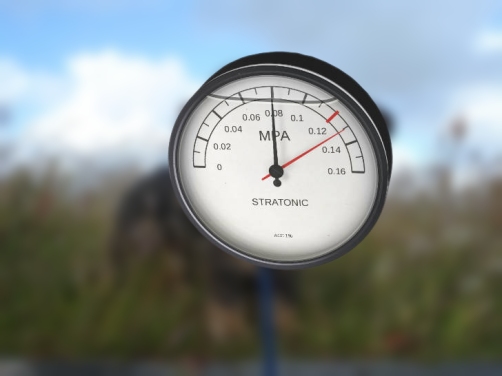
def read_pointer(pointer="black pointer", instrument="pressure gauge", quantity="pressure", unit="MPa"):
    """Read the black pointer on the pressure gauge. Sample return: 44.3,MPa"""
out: 0.08,MPa
